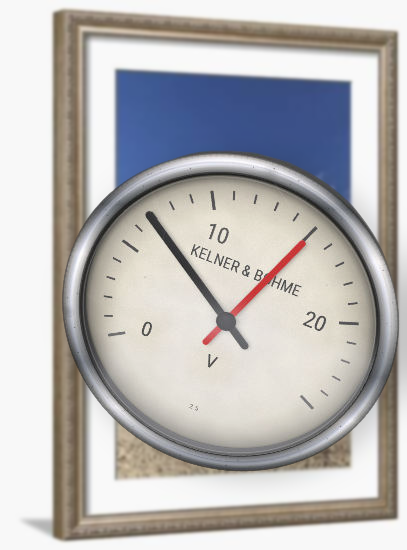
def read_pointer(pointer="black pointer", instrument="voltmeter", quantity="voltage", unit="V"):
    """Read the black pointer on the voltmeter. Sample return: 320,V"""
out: 7,V
